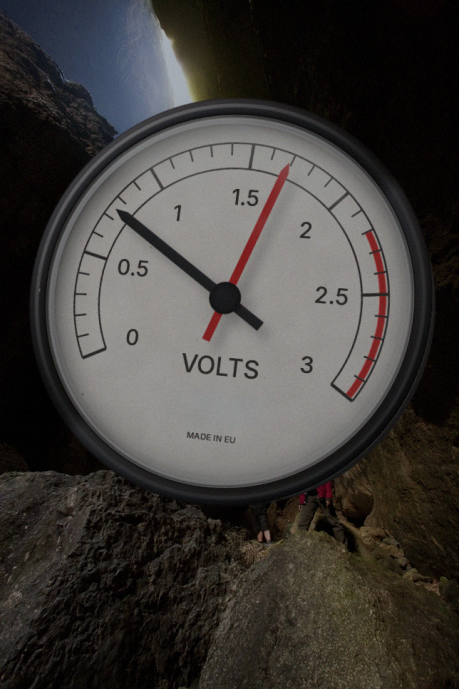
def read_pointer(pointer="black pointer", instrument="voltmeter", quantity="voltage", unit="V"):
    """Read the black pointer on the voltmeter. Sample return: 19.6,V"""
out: 0.75,V
